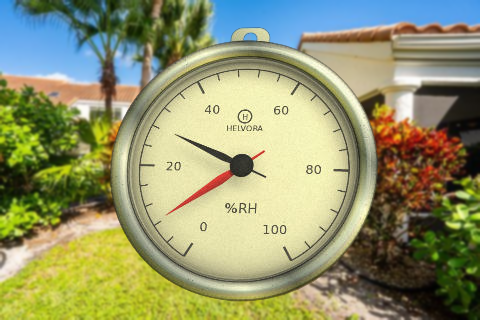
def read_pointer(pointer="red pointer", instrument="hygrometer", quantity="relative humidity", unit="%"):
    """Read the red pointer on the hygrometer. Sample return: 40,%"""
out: 8,%
